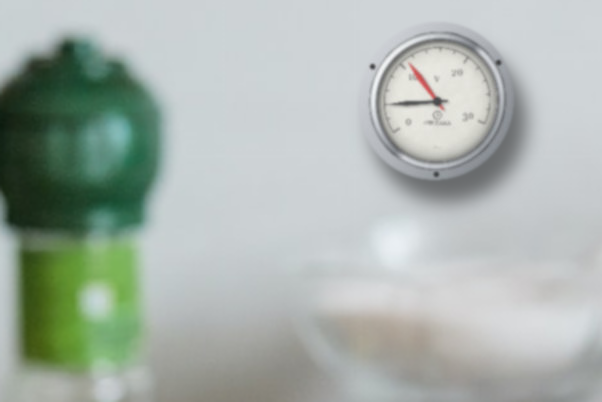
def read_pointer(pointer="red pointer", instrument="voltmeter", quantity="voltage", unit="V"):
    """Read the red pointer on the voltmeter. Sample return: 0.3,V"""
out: 11,V
